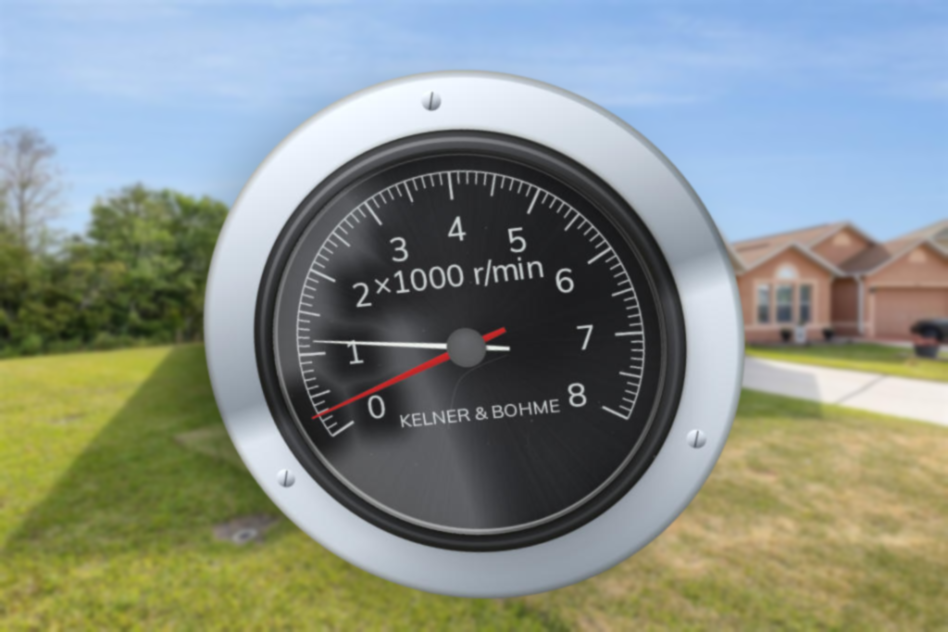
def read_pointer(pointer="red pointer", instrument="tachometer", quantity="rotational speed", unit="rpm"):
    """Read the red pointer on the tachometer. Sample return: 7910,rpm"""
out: 300,rpm
